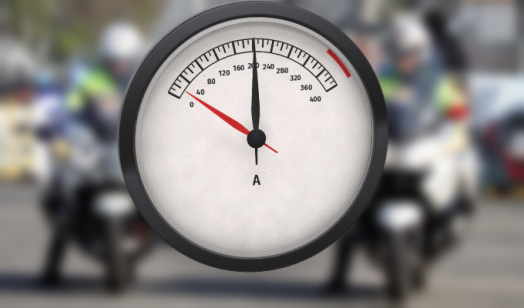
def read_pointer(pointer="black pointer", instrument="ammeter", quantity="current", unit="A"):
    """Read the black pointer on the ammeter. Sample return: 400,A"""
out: 200,A
